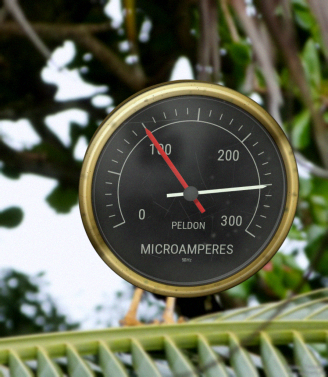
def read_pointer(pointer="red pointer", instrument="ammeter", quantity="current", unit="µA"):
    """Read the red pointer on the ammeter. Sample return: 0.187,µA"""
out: 100,µA
